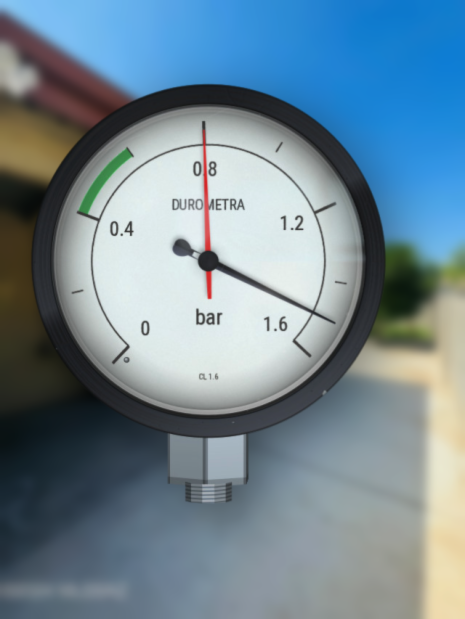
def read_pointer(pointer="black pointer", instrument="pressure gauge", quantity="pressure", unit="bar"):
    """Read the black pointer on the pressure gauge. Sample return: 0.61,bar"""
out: 1.5,bar
